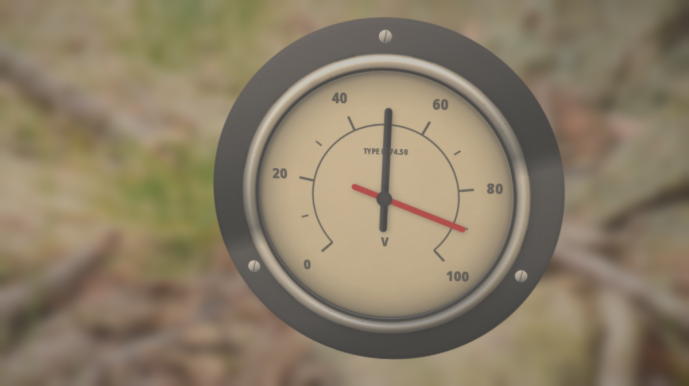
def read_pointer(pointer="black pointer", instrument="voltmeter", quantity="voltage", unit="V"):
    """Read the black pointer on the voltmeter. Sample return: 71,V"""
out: 50,V
